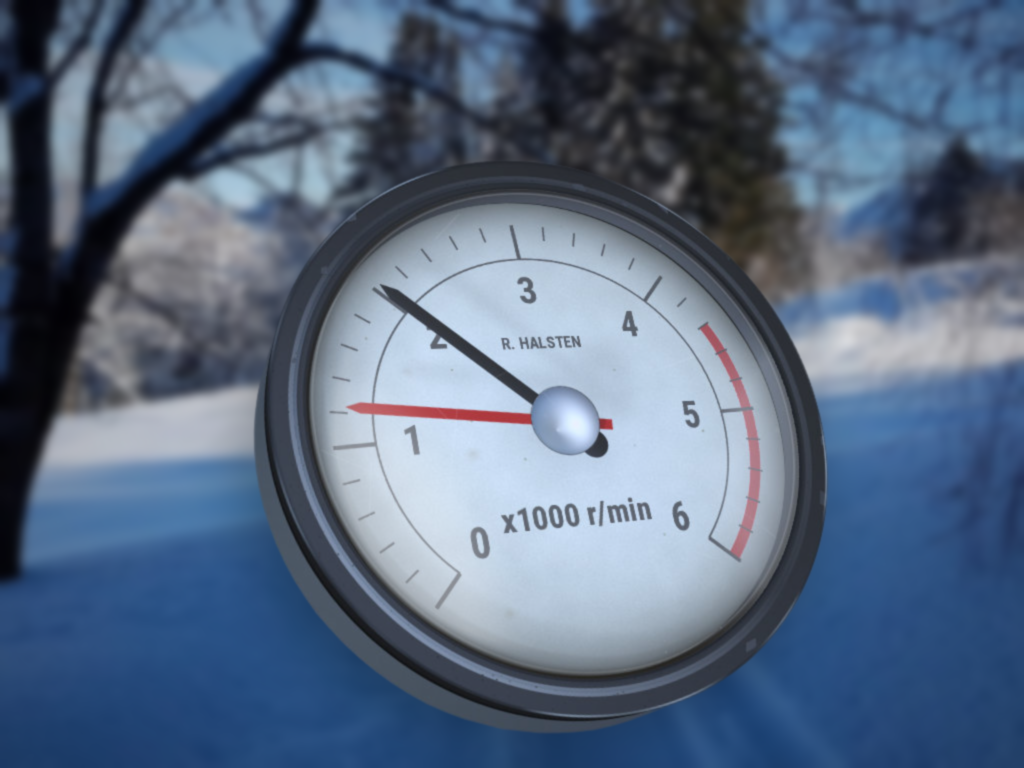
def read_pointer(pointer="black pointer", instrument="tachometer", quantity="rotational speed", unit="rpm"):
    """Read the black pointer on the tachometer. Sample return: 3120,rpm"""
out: 2000,rpm
